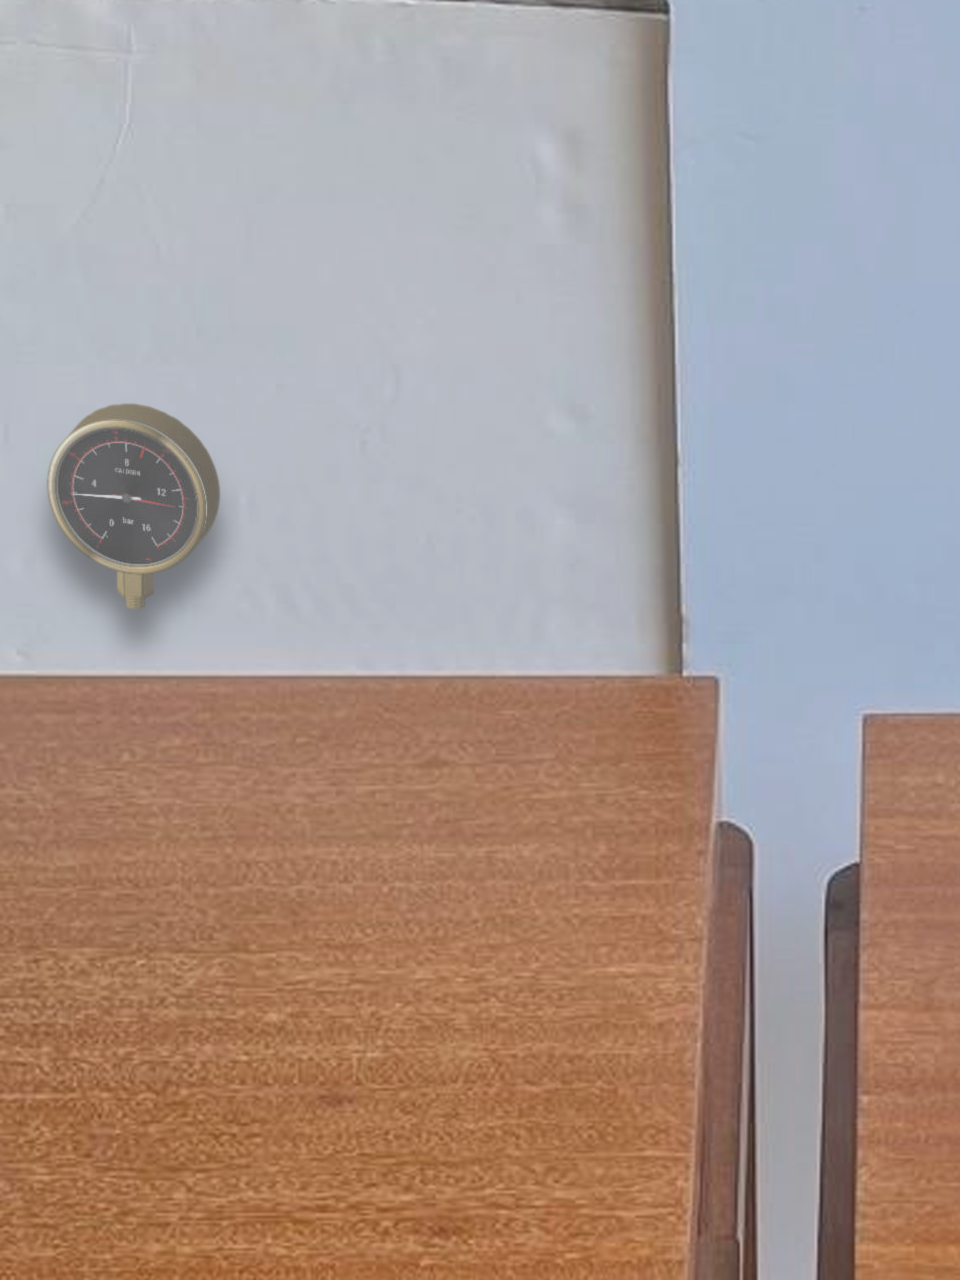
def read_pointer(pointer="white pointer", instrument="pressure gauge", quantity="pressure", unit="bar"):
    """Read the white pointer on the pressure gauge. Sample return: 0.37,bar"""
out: 3,bar
